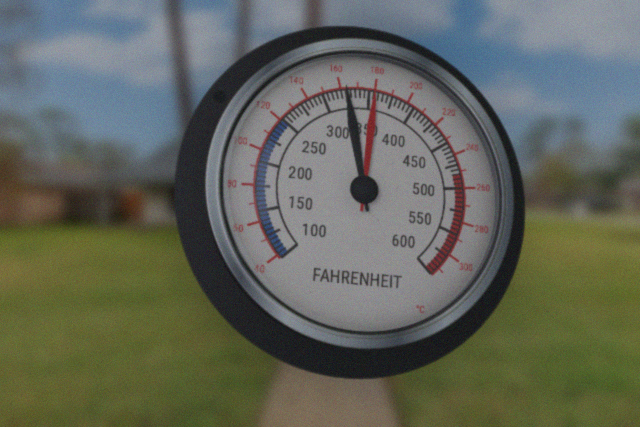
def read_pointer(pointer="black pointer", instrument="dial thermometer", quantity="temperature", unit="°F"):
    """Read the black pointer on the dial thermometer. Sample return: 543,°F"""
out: 325,°F
